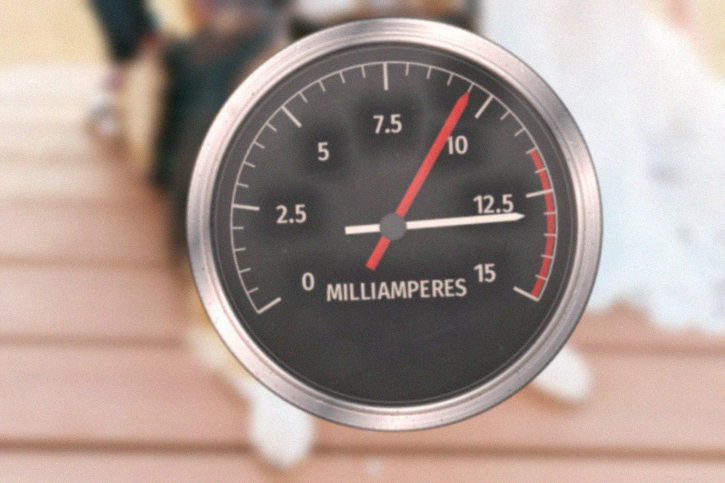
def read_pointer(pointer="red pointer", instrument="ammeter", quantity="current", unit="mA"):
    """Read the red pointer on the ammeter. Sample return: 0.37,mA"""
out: 9.5,mA
